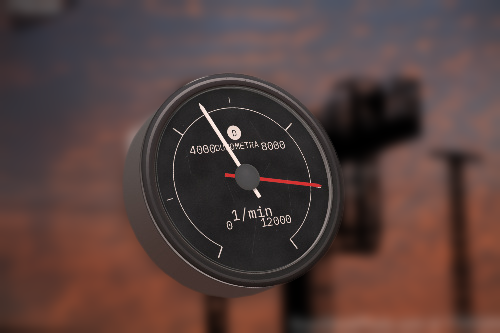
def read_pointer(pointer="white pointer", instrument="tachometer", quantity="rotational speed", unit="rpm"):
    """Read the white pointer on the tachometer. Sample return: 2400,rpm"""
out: 5000,rpm
